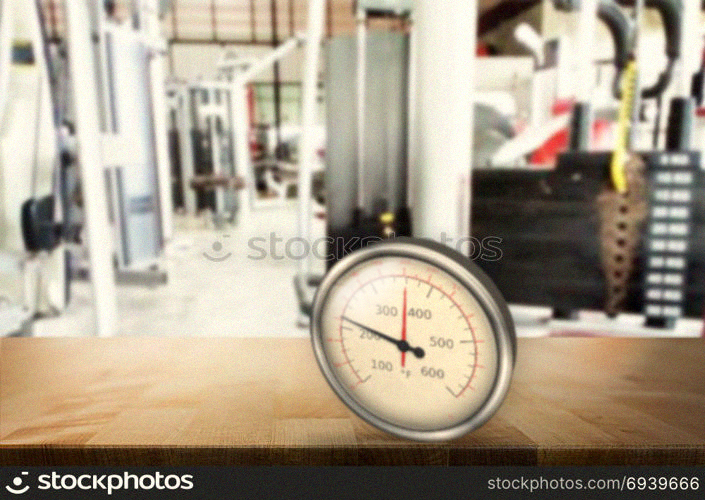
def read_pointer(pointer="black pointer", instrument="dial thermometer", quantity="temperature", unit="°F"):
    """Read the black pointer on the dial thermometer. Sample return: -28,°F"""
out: 220,°F
